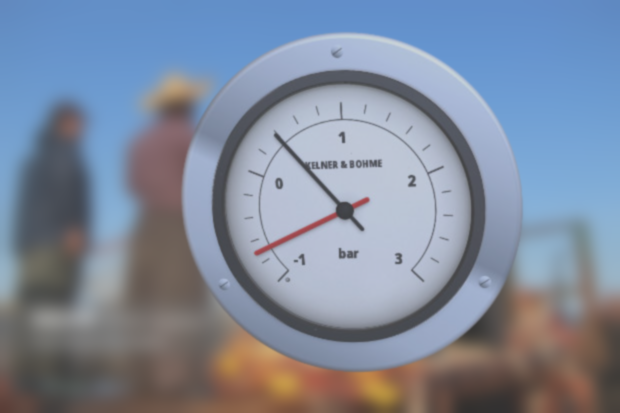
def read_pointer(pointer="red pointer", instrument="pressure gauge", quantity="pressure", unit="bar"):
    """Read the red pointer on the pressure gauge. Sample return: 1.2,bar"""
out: -0.7,bar
